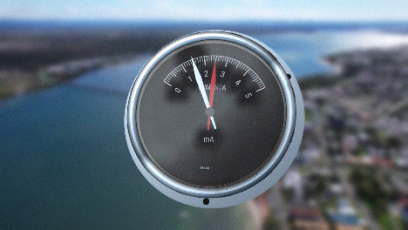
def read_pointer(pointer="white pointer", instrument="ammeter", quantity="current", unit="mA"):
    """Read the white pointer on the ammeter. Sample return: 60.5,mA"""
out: 1.5,mA
